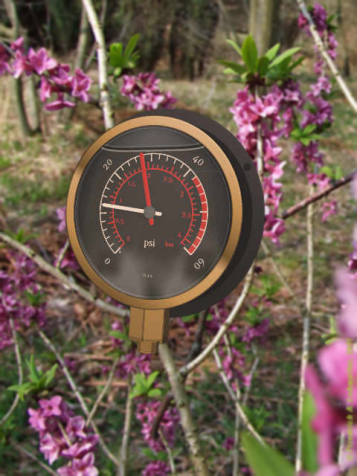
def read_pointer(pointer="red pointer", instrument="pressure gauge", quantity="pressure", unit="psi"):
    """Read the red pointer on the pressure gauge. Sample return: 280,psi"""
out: 28,psi
